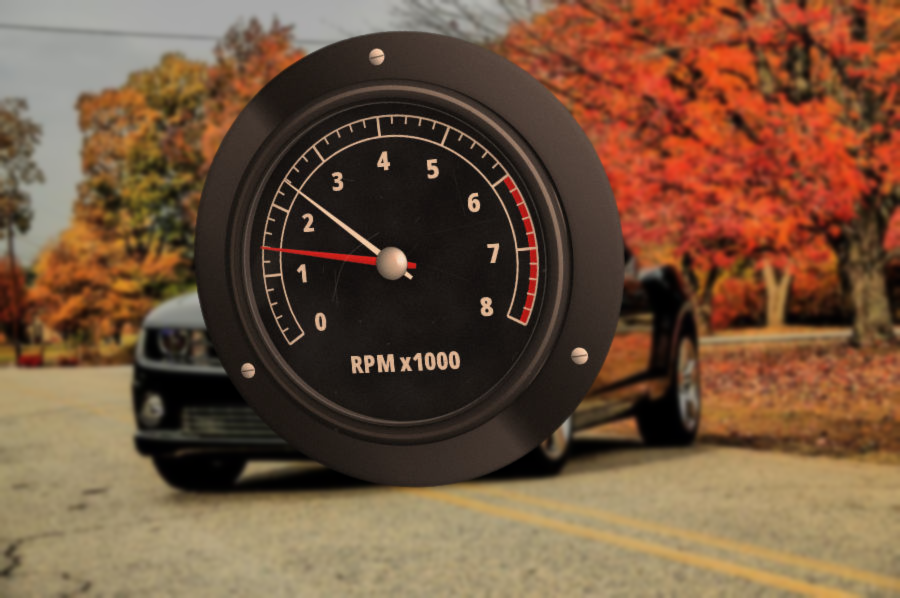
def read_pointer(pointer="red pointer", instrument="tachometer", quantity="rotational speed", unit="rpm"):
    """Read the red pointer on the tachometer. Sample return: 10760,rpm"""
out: 1400,rpm
